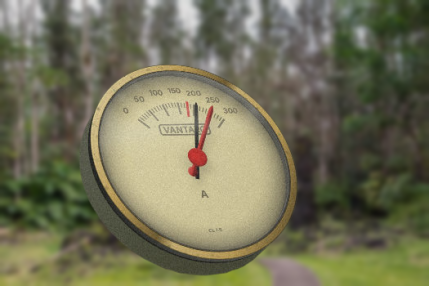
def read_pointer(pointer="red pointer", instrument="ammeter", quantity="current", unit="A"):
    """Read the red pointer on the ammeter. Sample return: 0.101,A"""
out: 250,A
